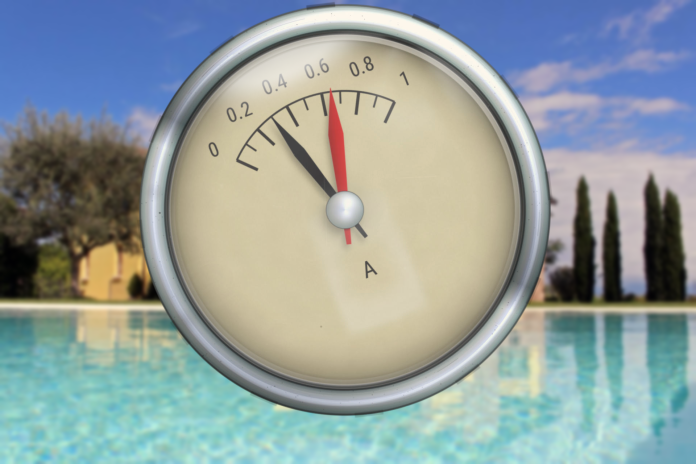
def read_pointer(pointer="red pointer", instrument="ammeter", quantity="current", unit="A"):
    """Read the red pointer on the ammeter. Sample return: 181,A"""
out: 0.65,A
